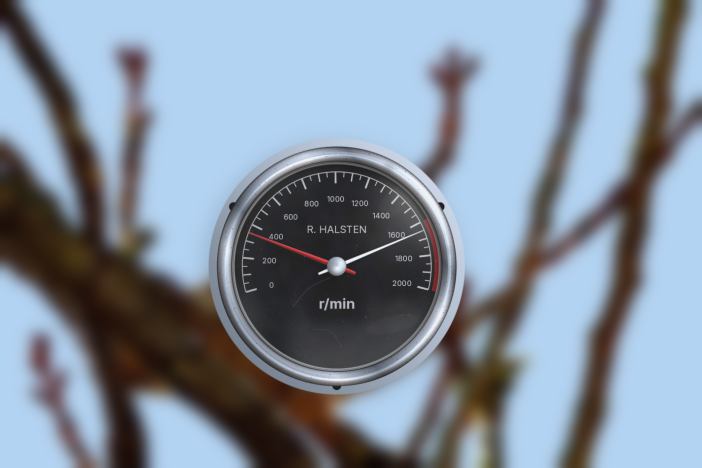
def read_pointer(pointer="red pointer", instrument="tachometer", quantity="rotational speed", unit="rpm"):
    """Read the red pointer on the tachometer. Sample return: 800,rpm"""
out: 350,rpm
